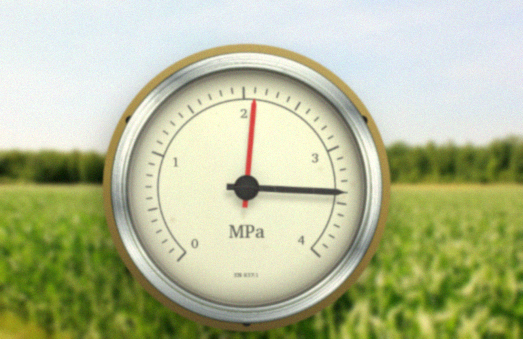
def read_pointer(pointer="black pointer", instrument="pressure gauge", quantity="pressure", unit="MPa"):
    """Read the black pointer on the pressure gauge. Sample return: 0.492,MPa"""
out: 3.4,MPa
